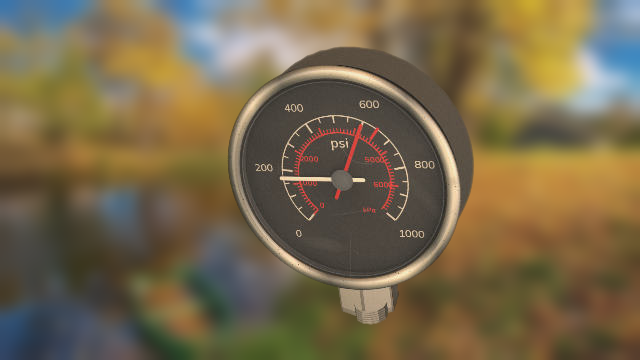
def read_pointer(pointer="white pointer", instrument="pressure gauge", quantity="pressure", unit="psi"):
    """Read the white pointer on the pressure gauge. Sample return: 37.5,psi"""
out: 175,psi
